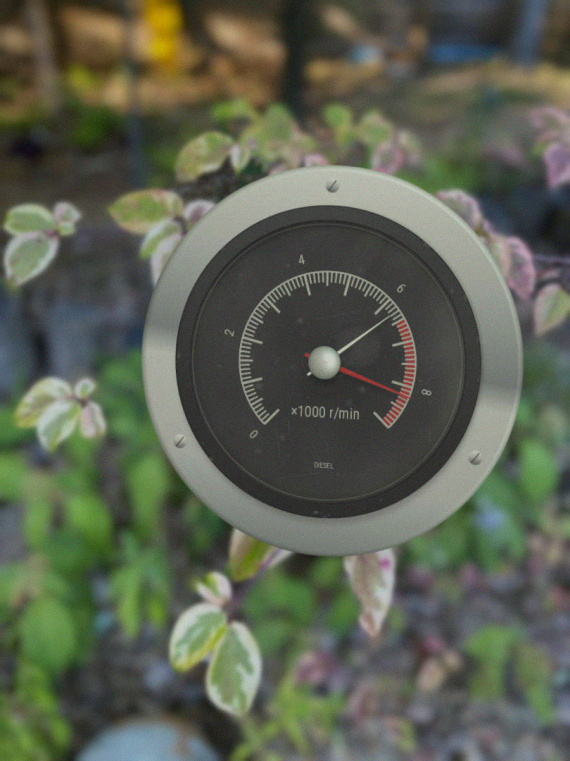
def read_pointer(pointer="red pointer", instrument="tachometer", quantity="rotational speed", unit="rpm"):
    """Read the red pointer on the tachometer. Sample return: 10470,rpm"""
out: 8200,rpm
